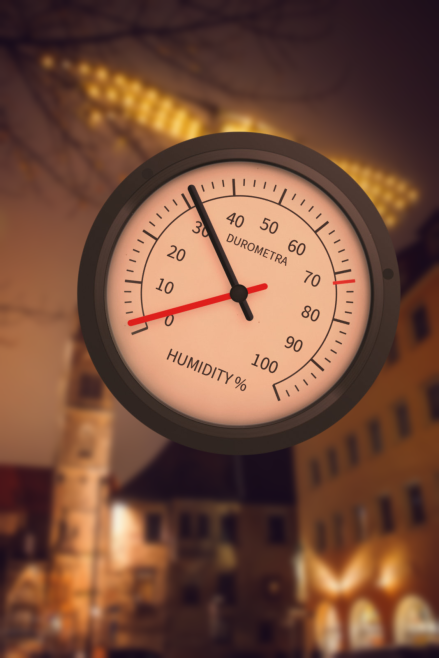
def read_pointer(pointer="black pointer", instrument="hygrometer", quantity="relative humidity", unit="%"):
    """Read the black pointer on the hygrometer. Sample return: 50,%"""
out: 32,%
